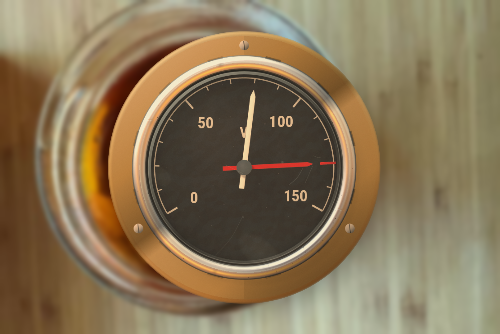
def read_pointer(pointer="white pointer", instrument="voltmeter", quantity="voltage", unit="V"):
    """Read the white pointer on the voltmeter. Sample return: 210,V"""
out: 80,V
